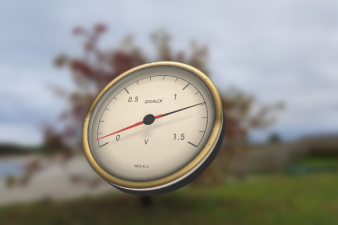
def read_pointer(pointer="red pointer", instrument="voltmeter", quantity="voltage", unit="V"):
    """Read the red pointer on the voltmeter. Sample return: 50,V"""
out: 0.05,V
